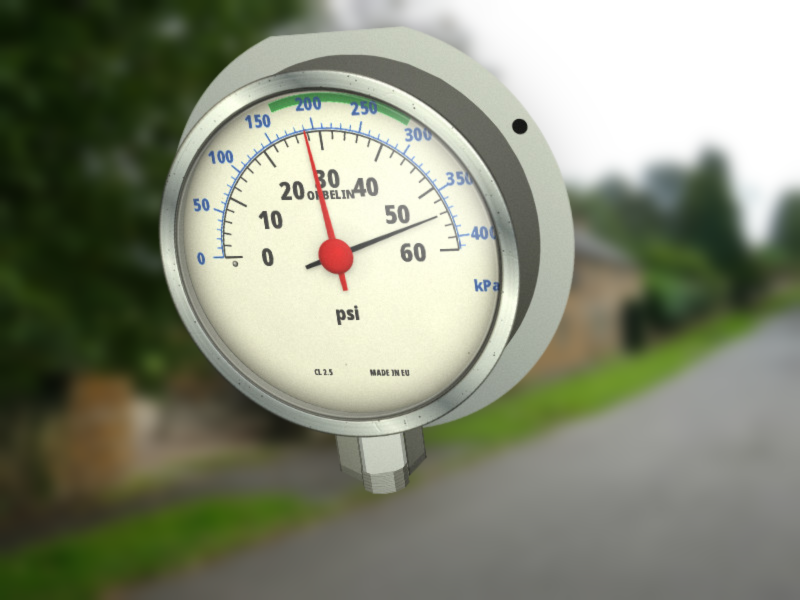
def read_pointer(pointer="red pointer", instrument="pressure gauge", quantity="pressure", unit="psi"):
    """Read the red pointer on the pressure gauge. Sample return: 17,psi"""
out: 28,psi
